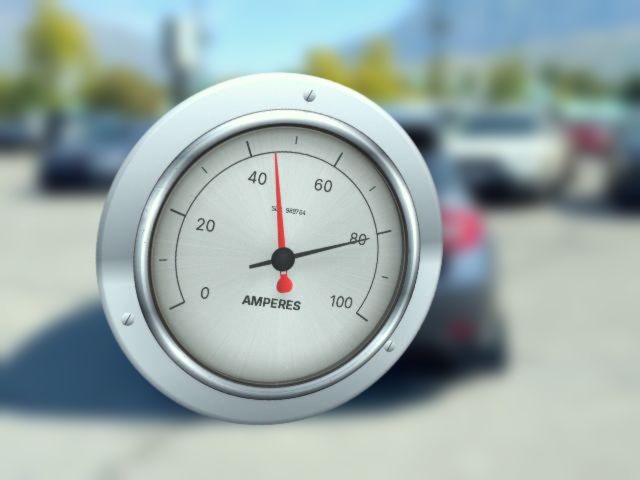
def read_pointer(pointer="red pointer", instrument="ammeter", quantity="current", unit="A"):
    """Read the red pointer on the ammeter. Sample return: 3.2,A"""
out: 45,A
